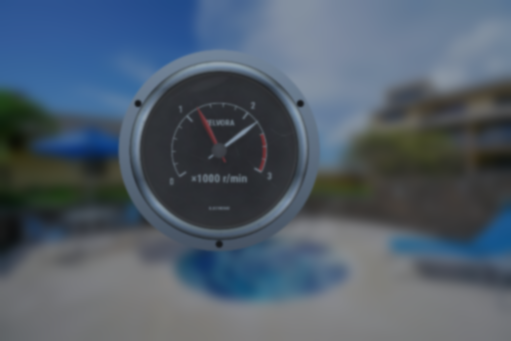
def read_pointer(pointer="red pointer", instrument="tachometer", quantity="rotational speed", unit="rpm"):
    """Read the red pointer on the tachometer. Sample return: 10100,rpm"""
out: 1200,rpm
